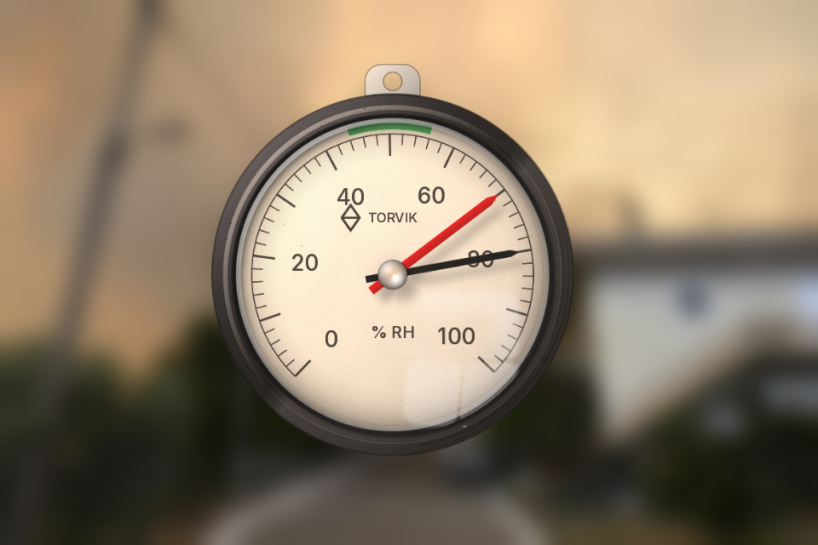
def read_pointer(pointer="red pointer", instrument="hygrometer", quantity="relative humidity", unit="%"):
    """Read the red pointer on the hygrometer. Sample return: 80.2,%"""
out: 70,%
